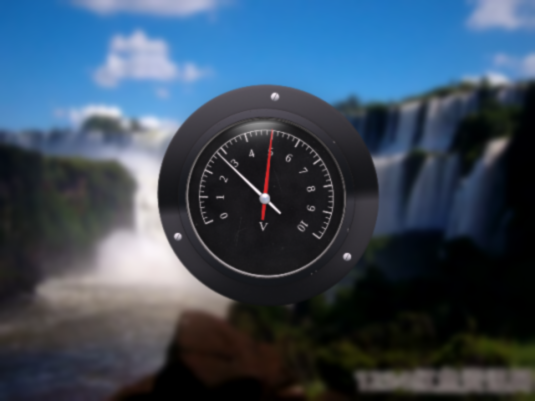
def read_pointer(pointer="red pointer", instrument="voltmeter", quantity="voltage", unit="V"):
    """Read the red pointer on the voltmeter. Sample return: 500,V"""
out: 5,V
